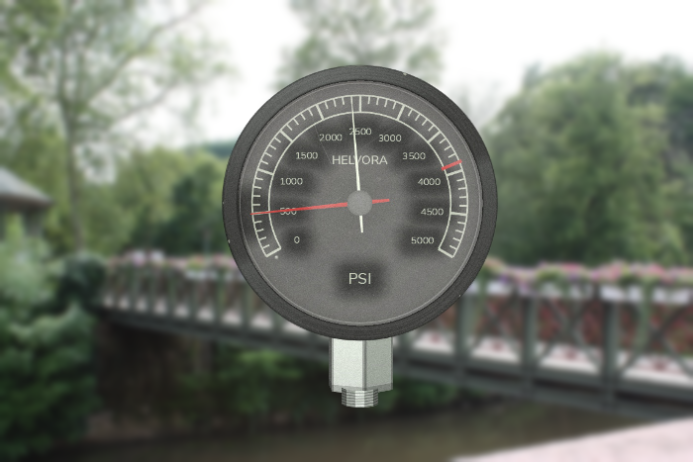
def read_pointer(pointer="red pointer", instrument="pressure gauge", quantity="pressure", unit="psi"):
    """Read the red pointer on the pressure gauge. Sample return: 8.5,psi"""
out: 500,psi
